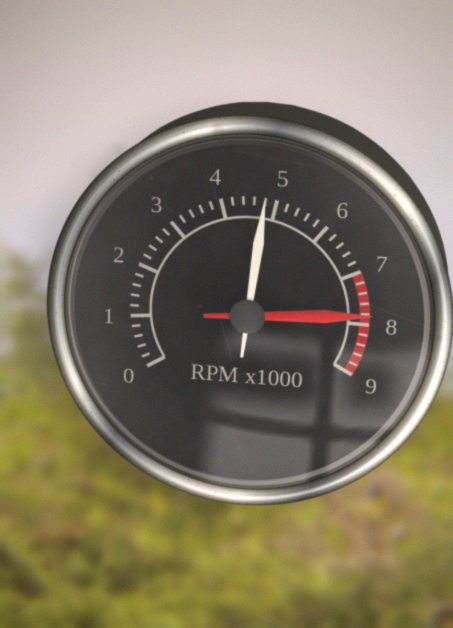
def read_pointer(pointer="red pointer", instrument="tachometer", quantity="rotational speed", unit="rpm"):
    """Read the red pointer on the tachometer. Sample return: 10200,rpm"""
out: 7800,rpm
